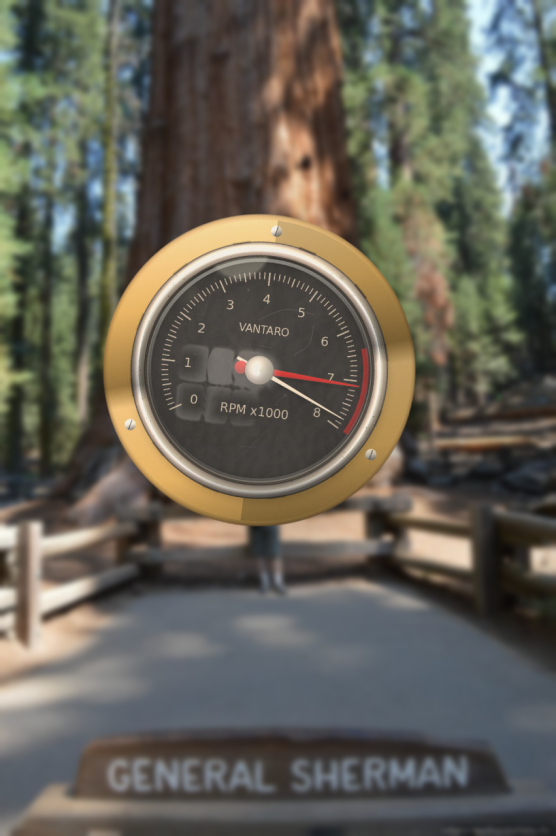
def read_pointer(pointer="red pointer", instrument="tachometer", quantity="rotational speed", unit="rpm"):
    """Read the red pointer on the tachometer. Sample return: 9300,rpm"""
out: 7100,rpm
